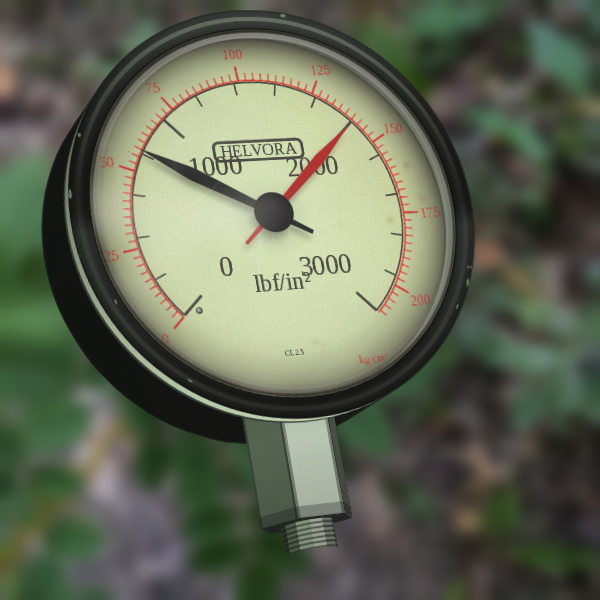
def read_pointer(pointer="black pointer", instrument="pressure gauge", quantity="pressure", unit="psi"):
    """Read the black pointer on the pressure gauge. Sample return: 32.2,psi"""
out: 800,psi
